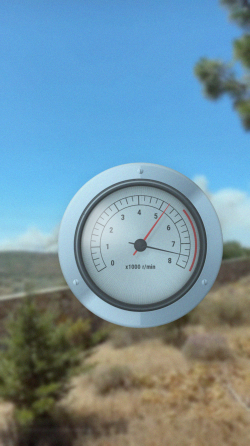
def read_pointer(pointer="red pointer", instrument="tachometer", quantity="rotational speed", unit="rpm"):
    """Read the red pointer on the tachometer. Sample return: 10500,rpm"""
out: 5250,rpm
